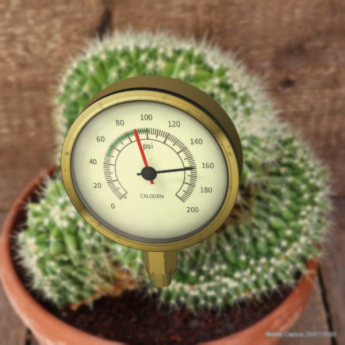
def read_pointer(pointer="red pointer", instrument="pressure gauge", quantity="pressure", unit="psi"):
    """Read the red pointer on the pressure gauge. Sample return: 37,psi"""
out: 90,psi
